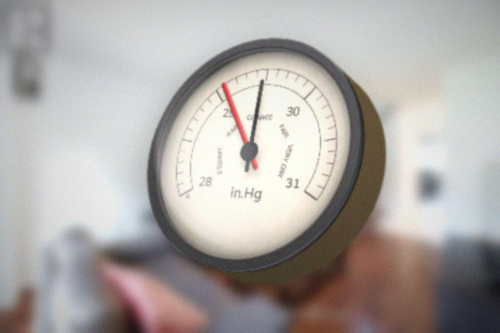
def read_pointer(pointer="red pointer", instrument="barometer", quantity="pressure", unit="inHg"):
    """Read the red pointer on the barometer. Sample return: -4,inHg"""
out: 29.1,inHg
